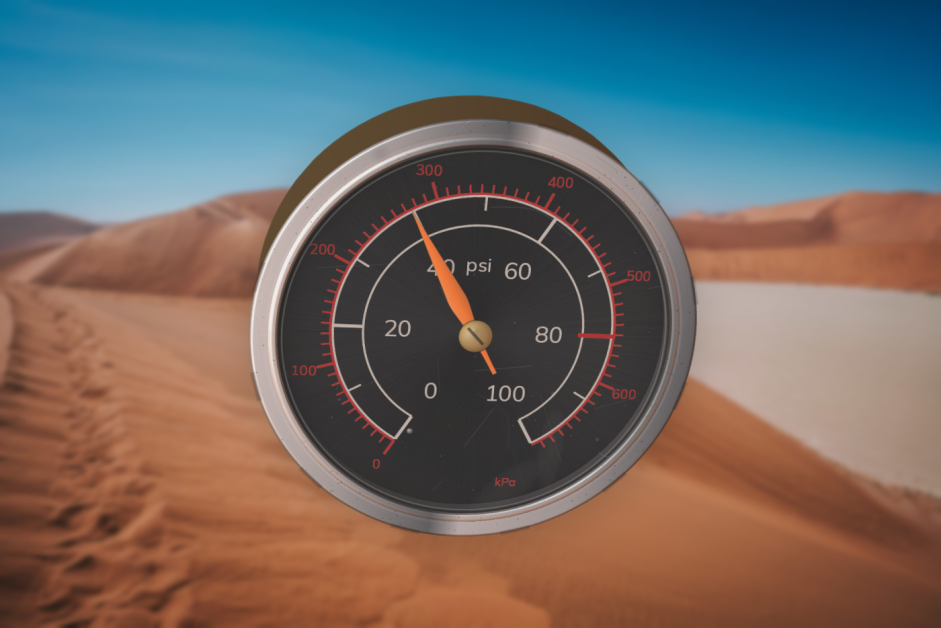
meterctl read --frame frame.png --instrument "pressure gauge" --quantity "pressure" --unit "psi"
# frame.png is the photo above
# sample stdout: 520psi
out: 40psi
